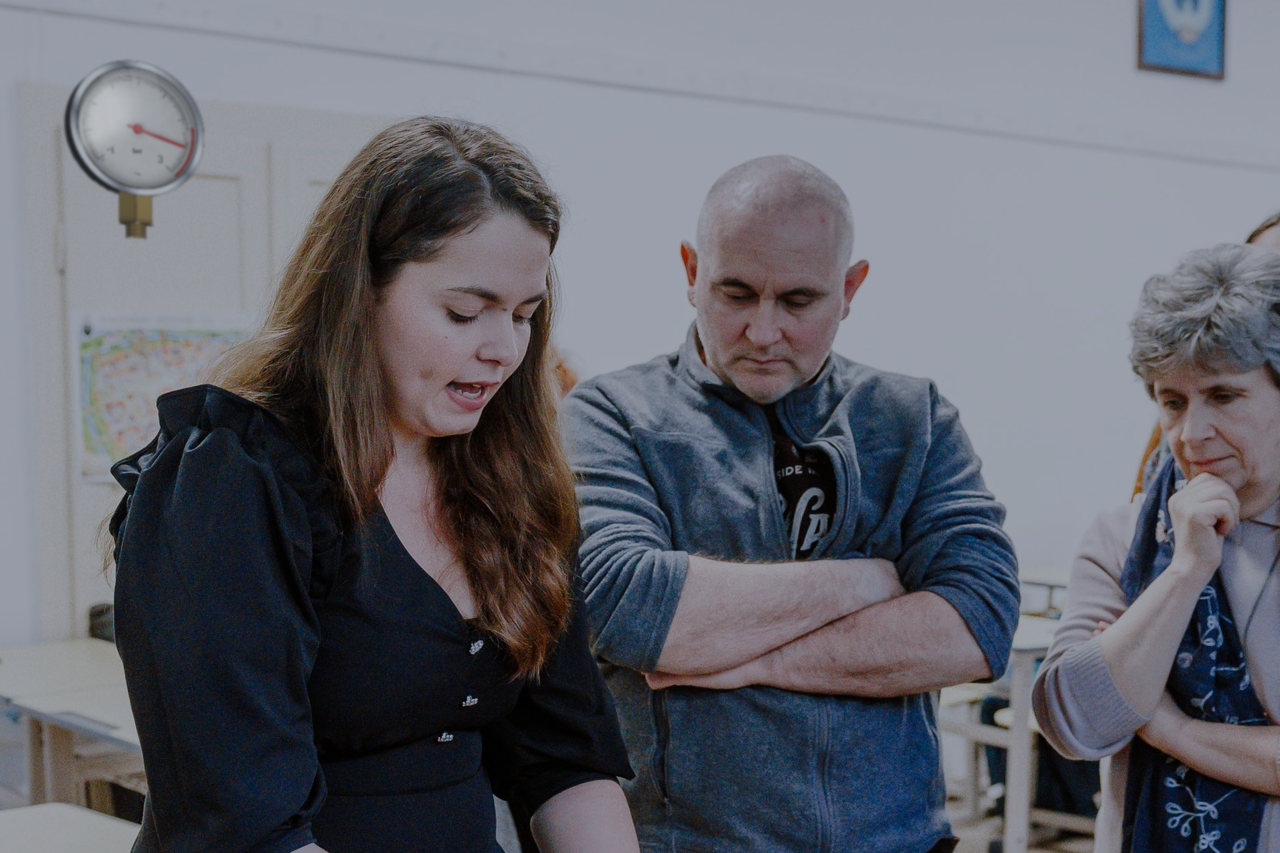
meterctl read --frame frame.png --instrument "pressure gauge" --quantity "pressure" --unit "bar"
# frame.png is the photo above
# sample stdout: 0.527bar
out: 2.5bar
